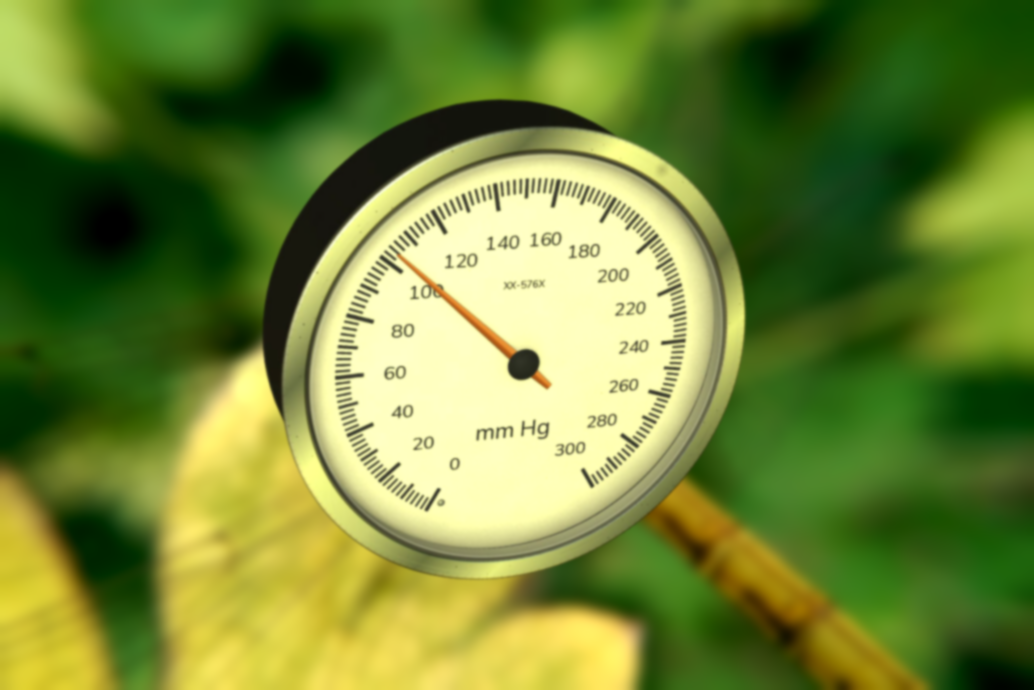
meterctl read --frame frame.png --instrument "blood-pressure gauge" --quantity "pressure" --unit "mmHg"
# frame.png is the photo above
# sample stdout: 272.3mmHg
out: 104mmHg
